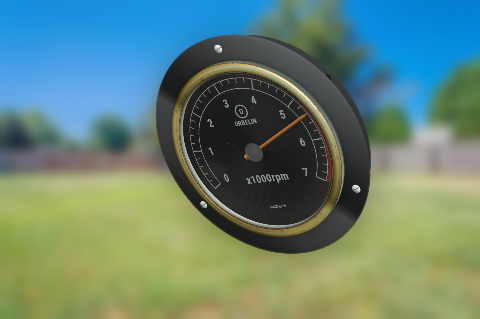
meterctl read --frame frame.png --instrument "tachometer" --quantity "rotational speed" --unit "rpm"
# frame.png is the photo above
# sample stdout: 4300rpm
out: 5400rpm
